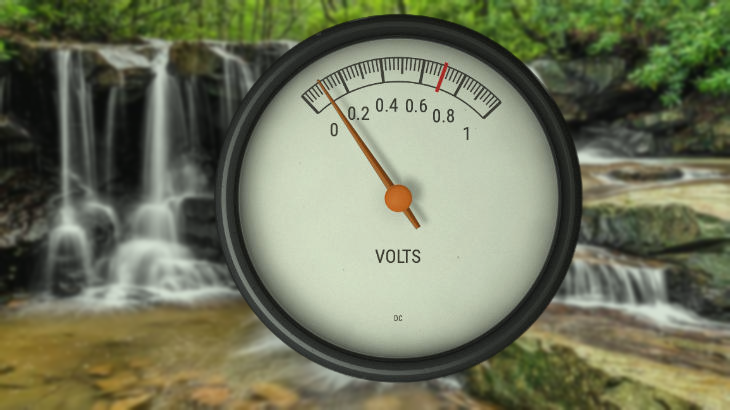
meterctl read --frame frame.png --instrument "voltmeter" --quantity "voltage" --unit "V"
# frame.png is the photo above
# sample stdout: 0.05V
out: 0.1V
